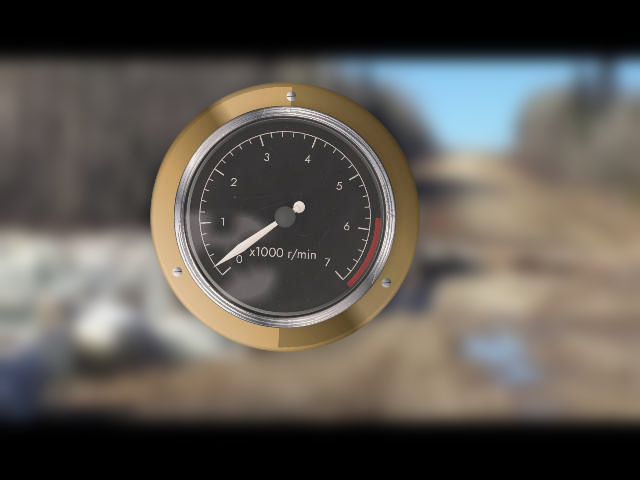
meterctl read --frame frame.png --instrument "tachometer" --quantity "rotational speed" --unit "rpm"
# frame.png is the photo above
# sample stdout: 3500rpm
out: 200rpm
